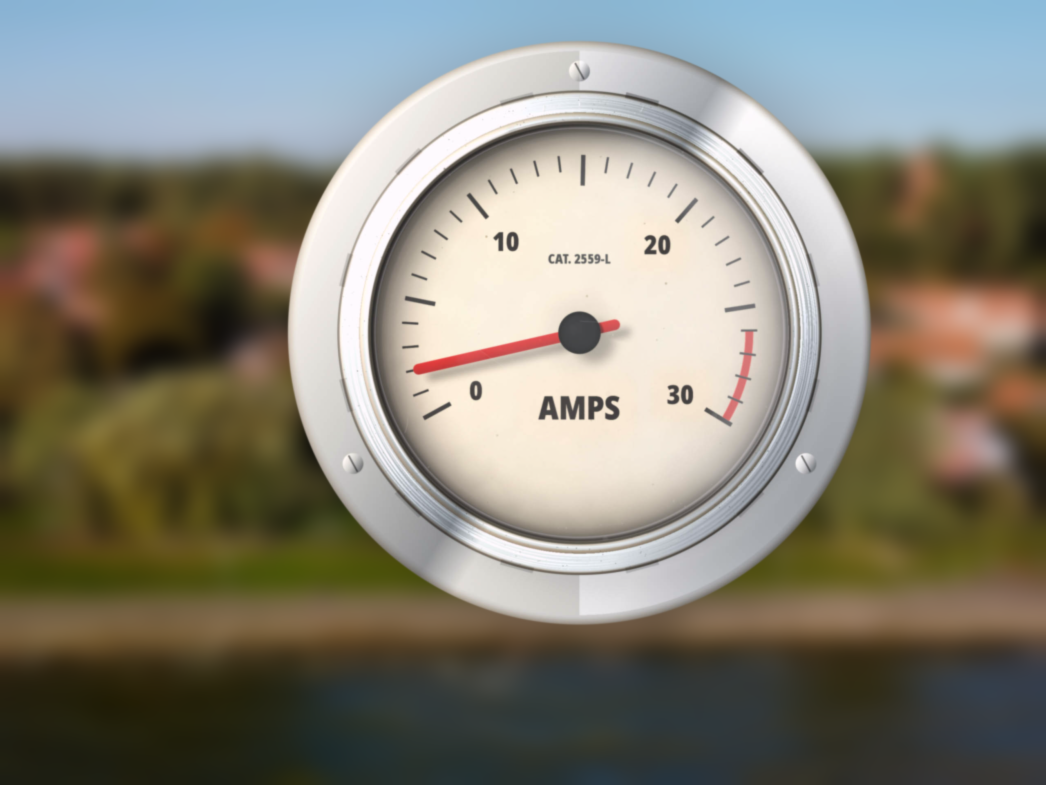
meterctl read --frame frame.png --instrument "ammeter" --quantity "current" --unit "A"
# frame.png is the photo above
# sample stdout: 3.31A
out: 2A
